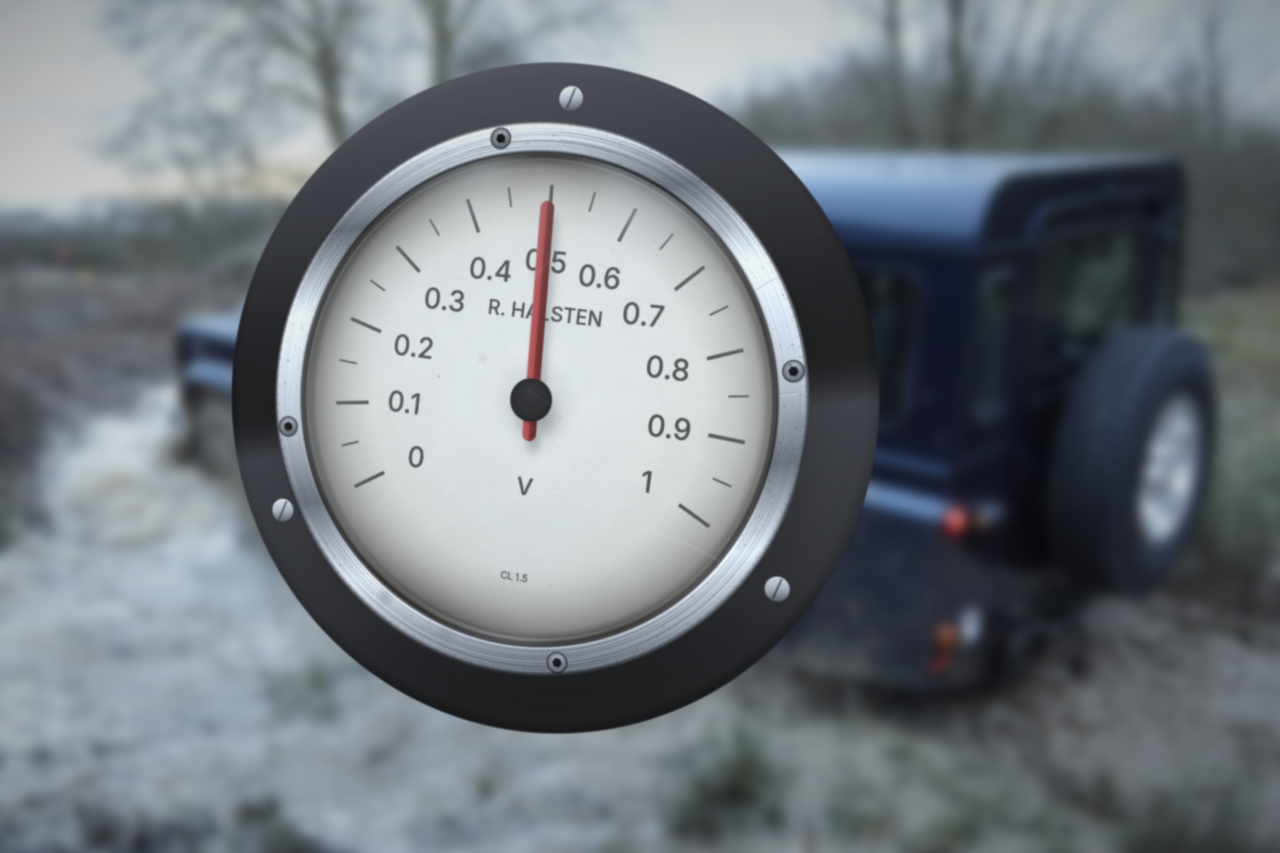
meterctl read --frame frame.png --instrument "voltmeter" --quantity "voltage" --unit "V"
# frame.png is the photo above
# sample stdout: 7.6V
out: 0.5V
